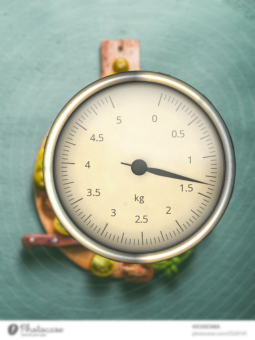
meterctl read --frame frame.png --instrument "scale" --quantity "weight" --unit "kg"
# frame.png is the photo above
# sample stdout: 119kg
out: 1.35kg
